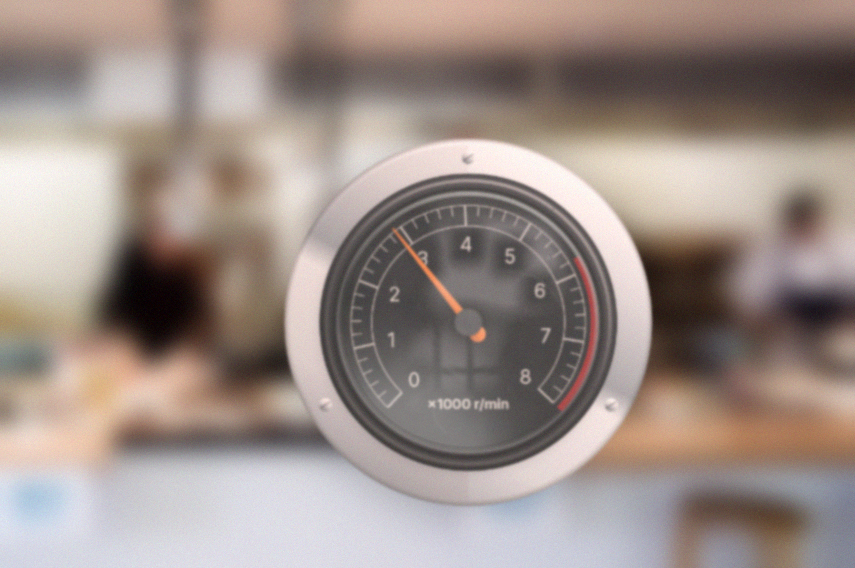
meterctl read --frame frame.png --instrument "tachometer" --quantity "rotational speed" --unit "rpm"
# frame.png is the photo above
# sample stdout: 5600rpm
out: 2900rpm
